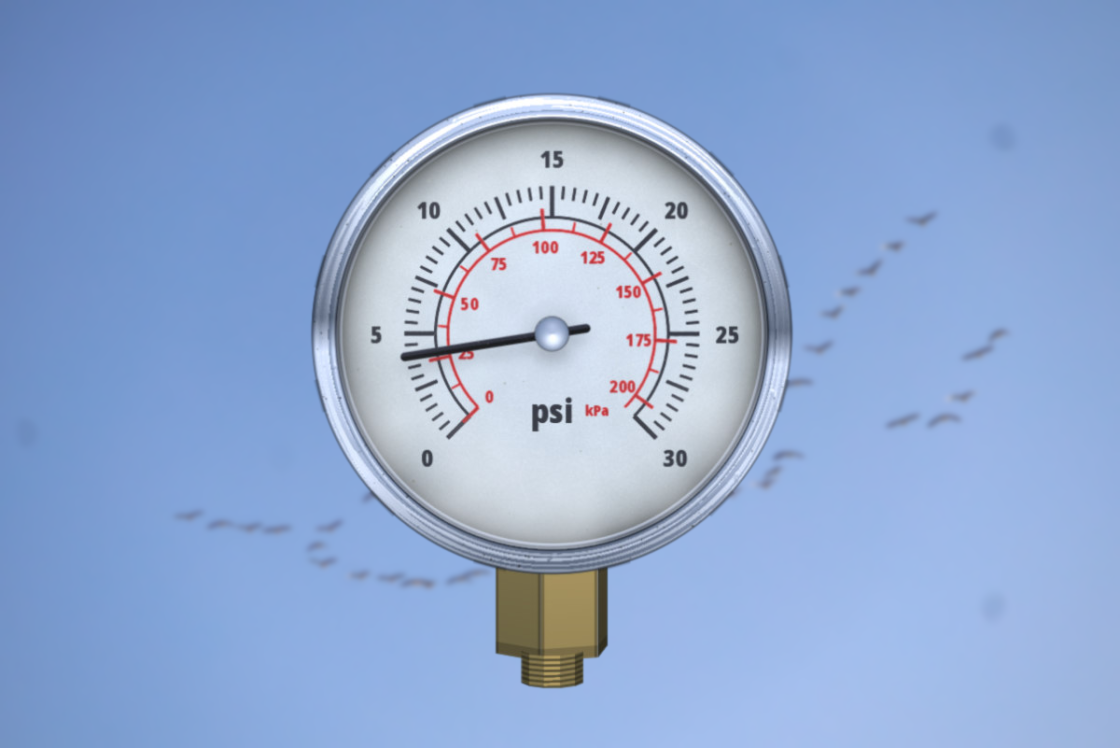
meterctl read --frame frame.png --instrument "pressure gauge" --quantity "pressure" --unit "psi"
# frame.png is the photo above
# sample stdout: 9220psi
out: 4psi
